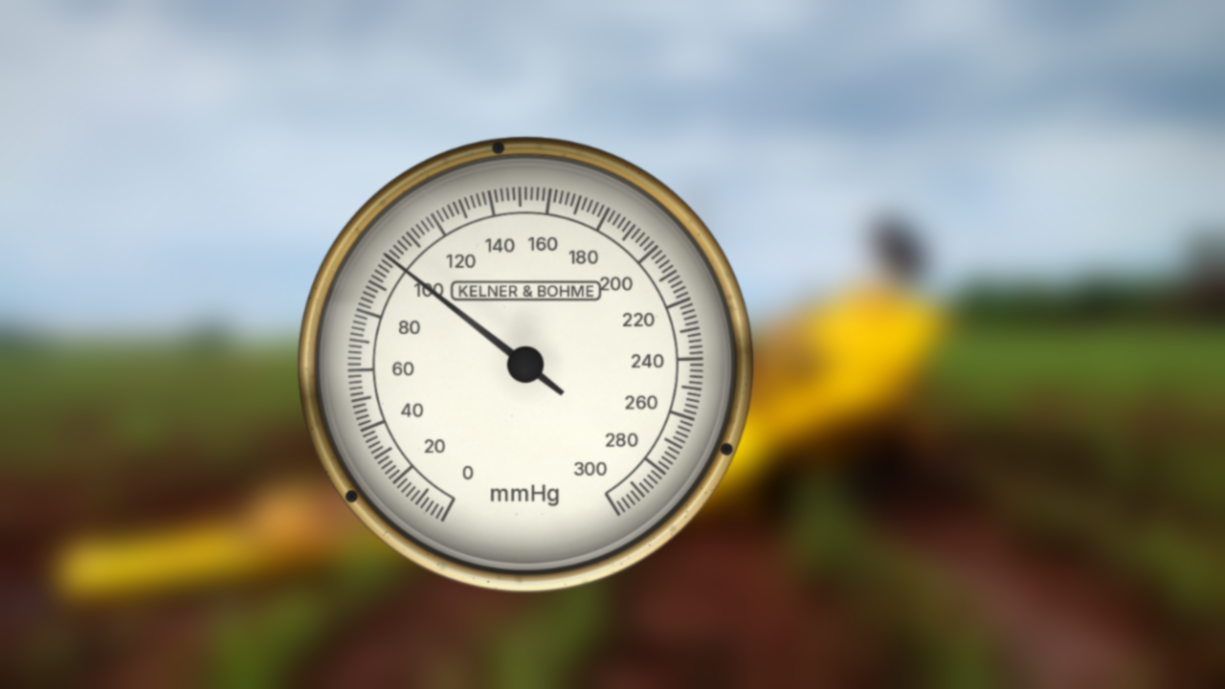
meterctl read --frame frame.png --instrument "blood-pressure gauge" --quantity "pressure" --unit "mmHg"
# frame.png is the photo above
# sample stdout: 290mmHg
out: 100mmHg
